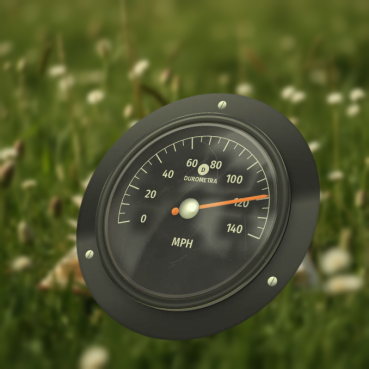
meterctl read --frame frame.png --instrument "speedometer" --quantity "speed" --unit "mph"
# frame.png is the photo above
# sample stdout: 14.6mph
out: 120mph
